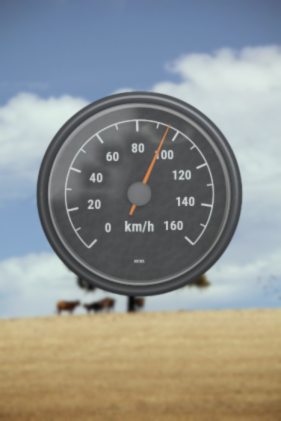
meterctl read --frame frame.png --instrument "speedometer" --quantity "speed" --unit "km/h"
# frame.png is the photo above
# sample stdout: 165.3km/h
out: 95km/h
